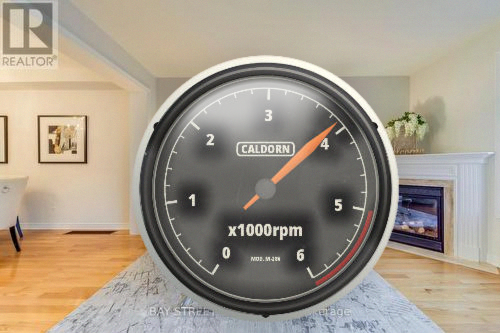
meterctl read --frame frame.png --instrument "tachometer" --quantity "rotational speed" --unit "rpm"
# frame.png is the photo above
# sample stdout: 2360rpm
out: 3900rpm
